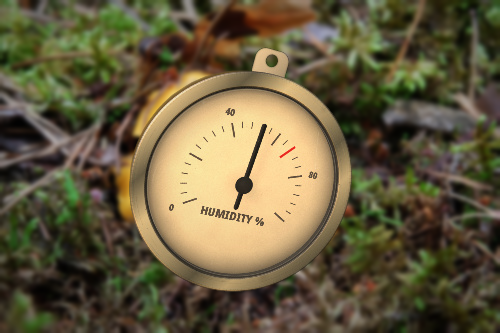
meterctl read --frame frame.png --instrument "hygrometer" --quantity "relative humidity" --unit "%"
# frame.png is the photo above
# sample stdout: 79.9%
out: 52%
